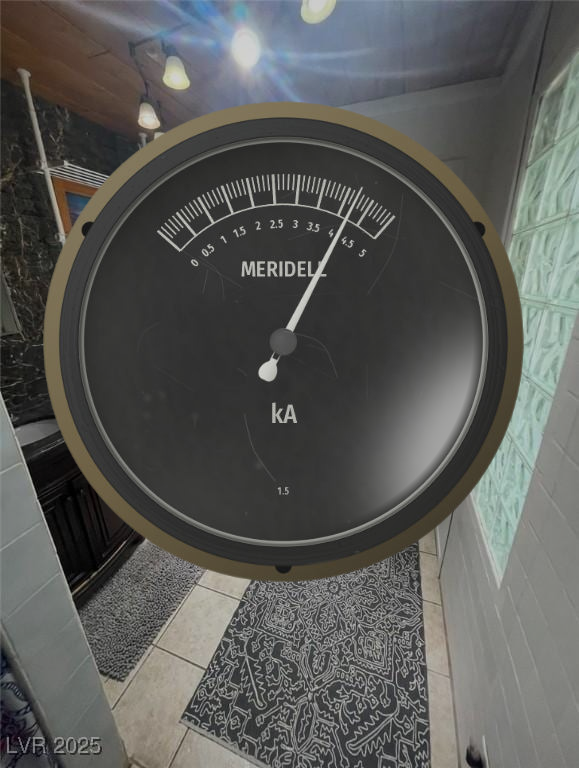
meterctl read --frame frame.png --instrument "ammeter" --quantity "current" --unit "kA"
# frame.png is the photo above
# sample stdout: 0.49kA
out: 4.2kA
